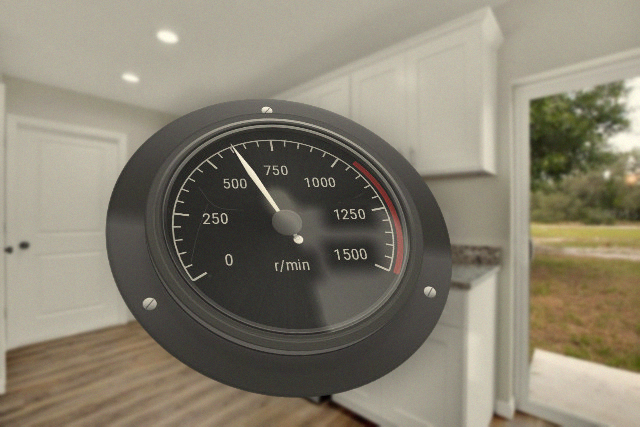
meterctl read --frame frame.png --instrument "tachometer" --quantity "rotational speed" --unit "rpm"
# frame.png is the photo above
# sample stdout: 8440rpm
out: 600rpm
